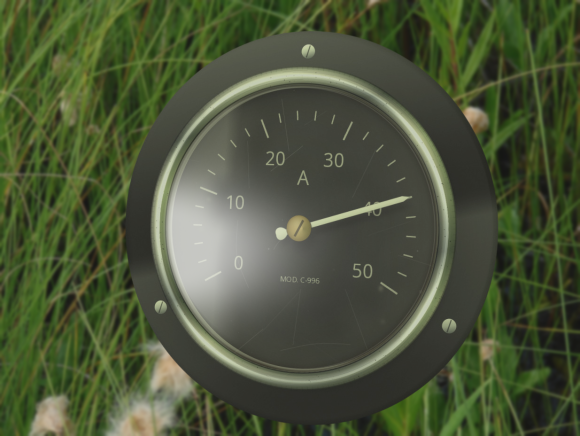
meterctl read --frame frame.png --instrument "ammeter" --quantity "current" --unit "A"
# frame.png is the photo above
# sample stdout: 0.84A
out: 40A
